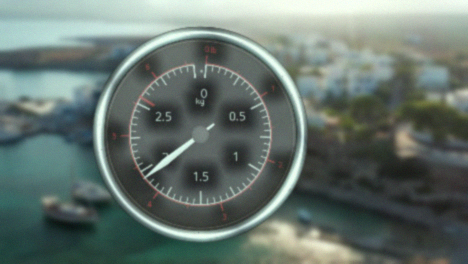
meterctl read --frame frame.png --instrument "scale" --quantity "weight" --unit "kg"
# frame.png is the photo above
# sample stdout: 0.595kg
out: 1.95kg
